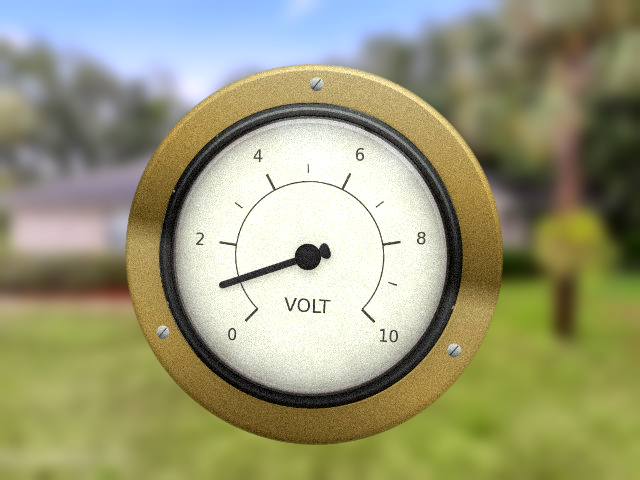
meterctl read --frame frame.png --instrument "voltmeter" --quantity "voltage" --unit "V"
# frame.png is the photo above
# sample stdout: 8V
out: 1V
